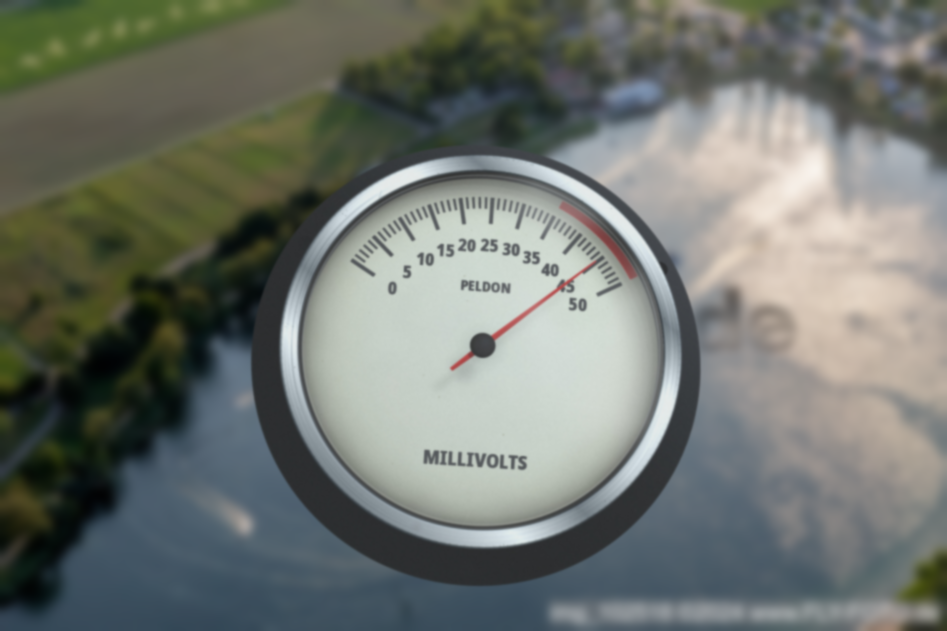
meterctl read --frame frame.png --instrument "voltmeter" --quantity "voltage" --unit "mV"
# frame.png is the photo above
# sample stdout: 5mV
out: 45mV
